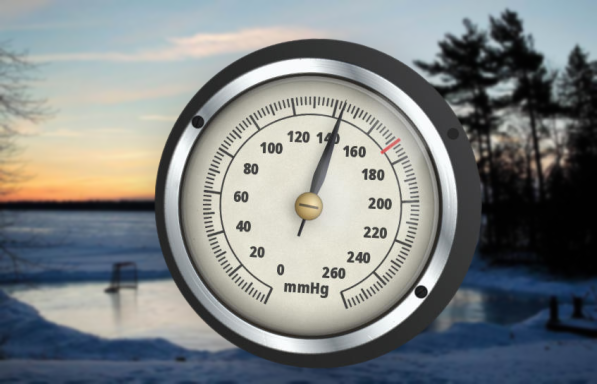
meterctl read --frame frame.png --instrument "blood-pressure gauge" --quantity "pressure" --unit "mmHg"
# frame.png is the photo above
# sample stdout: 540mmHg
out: 144mmHg
